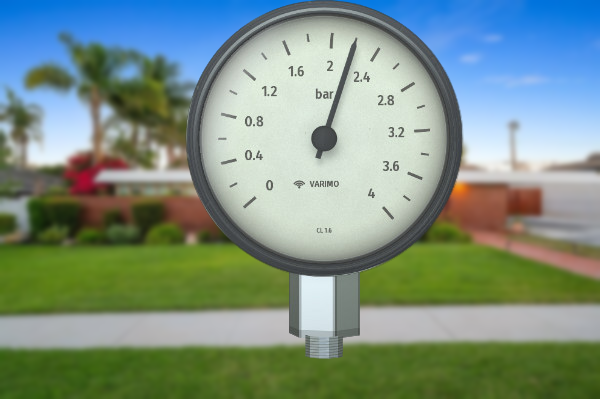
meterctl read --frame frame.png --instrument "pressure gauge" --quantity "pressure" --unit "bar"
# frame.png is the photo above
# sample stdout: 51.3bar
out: 2.2bar
